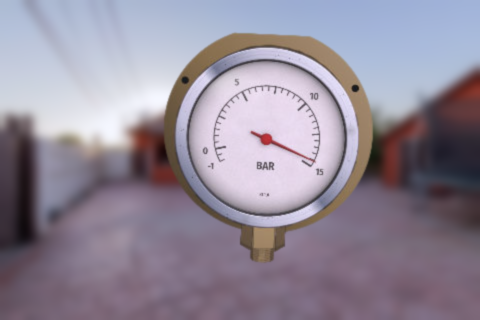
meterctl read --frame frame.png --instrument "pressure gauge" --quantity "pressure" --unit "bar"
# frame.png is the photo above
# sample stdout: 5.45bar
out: 14.5bar
